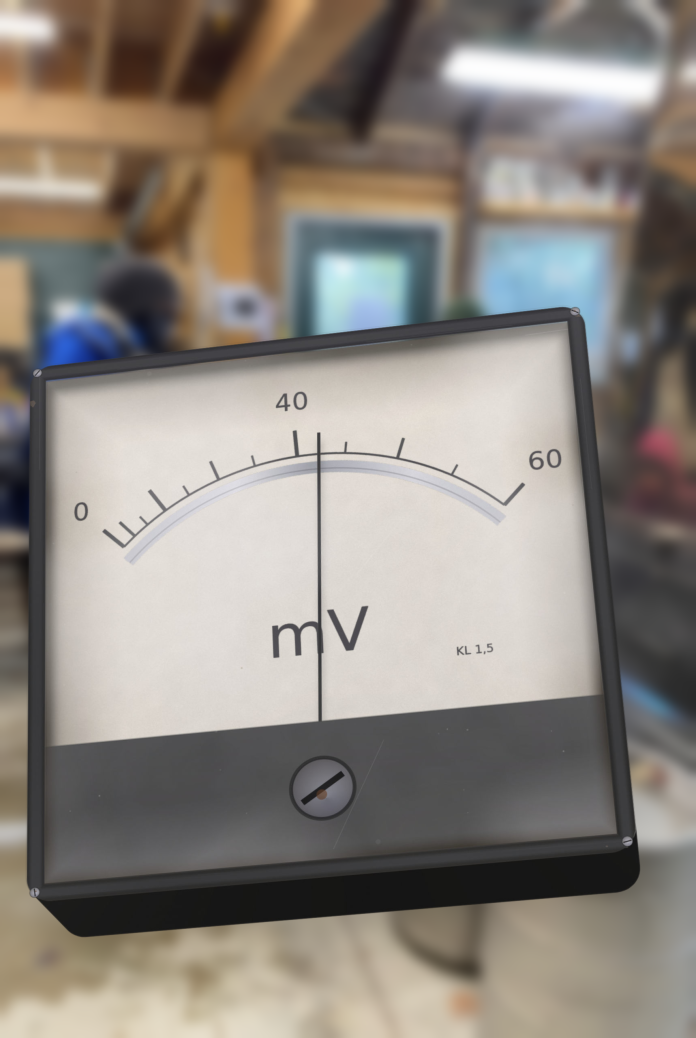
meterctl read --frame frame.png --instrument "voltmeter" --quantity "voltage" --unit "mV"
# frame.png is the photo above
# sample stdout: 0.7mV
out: 42.5mV
